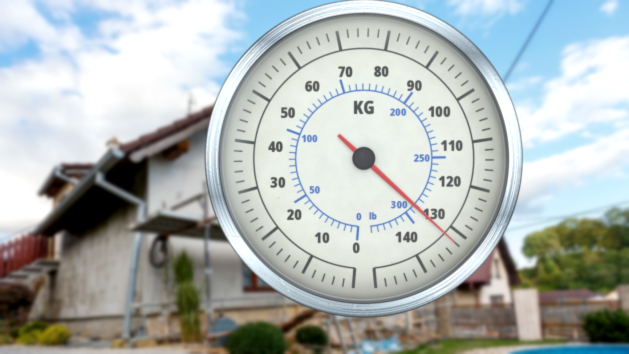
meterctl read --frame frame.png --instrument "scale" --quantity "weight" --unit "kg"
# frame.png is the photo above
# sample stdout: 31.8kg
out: 132kg
